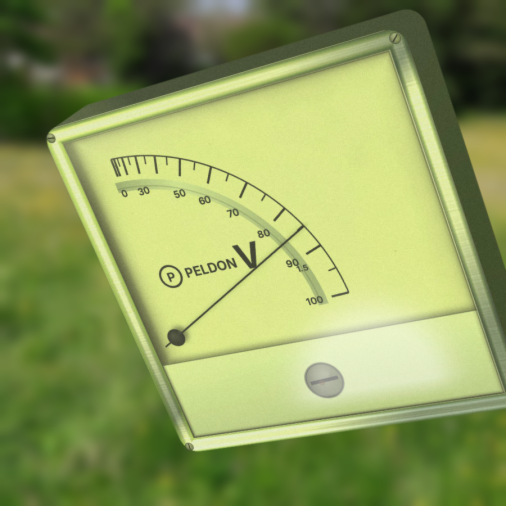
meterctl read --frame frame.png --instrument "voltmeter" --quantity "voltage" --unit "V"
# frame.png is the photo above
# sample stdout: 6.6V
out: 85V
